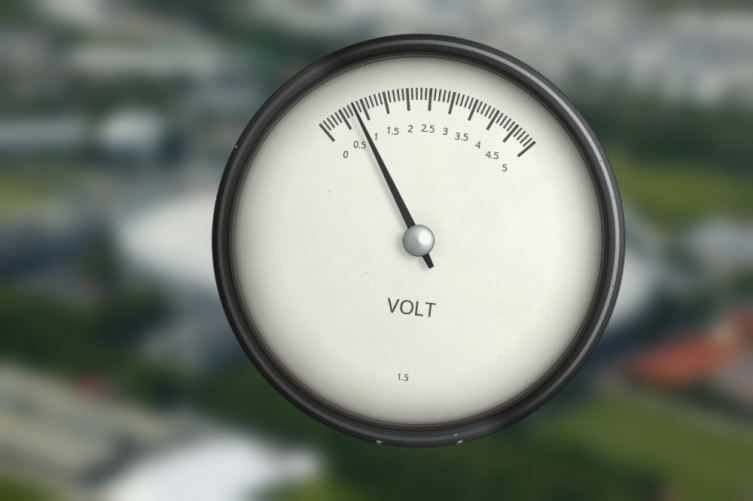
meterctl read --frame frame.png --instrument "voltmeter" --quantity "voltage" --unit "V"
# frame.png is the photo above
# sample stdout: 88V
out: 0.8V
